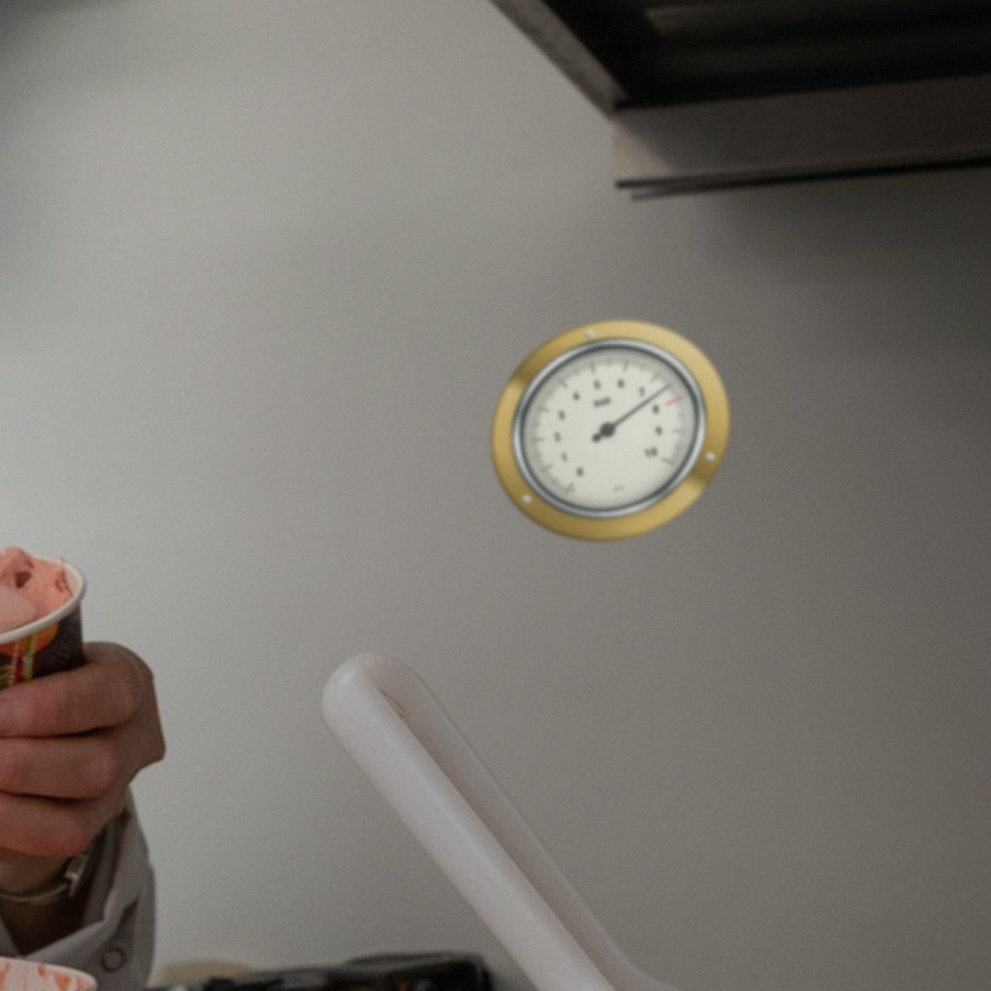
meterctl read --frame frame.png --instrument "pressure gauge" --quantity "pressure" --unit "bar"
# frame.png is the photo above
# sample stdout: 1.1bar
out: 7.5bar
